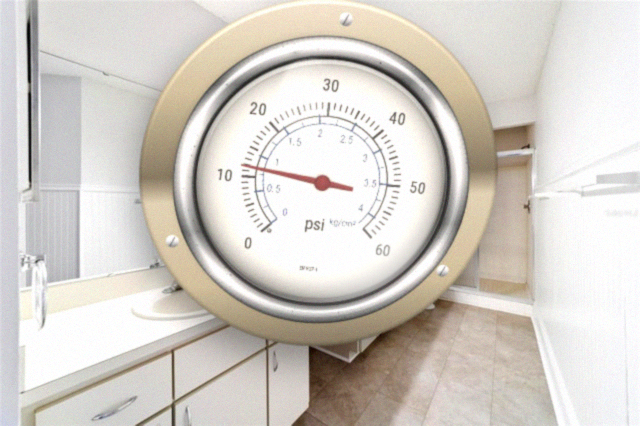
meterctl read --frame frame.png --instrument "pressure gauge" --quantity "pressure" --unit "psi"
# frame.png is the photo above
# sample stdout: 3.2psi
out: 12psi
